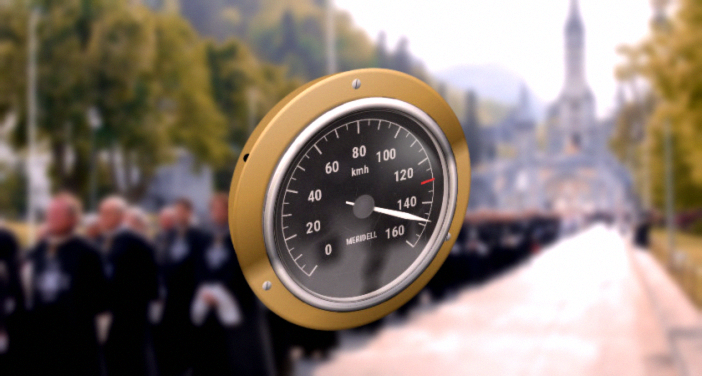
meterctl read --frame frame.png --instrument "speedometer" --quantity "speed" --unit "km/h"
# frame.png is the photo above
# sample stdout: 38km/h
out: 147.5km/h
